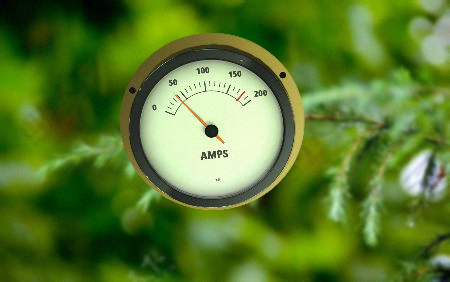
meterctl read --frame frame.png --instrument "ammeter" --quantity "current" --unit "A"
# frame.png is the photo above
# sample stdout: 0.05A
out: 40A
